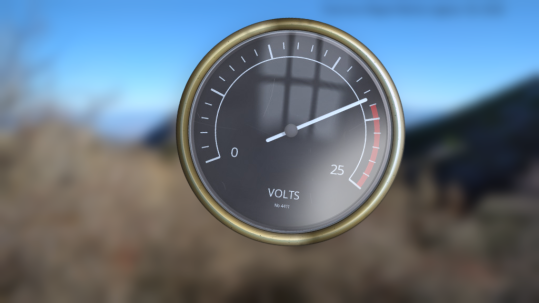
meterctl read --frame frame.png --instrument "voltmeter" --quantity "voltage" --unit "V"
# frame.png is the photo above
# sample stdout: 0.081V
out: 18.5V
